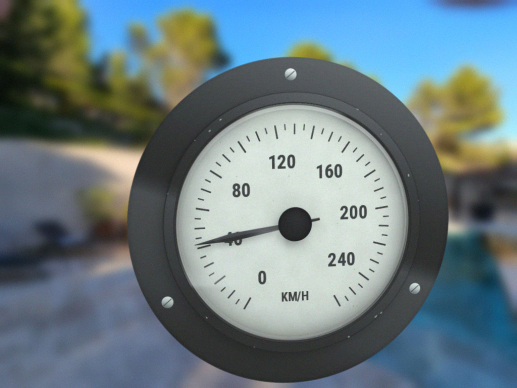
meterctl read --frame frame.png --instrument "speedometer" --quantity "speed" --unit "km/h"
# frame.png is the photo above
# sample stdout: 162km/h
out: 42.5km/h
